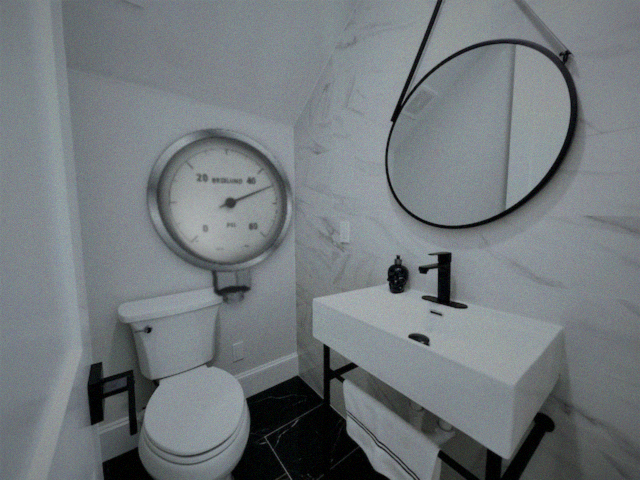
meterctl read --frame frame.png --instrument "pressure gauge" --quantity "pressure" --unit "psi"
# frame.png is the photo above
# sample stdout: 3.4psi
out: 45psi
